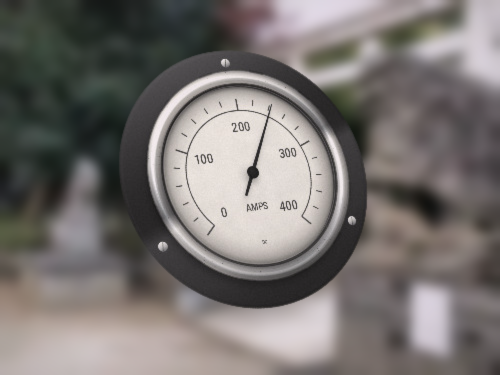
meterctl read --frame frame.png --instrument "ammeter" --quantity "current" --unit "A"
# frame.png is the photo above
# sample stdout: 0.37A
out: 240A
